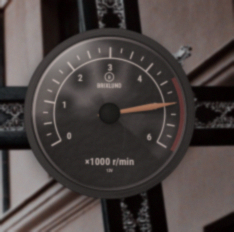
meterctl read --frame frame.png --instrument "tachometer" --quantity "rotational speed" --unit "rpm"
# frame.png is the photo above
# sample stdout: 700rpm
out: 5000rpm
